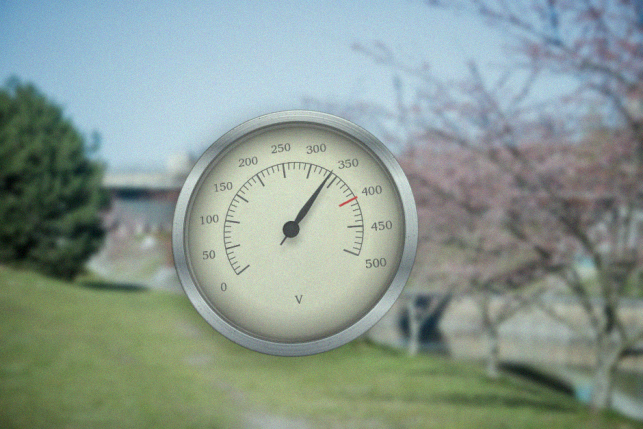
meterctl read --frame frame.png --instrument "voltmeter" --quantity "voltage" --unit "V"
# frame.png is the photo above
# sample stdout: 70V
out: 340V
